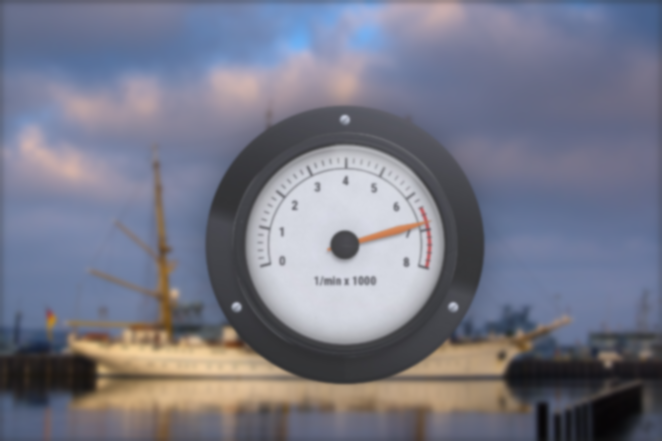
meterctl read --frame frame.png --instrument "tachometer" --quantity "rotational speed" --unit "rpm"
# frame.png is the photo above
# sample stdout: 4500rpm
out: 6800rpm
